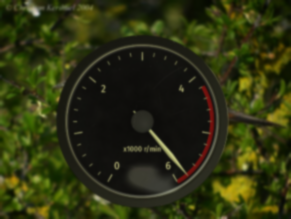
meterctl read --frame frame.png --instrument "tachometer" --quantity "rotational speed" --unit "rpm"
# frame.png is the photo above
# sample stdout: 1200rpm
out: 5800rpm
